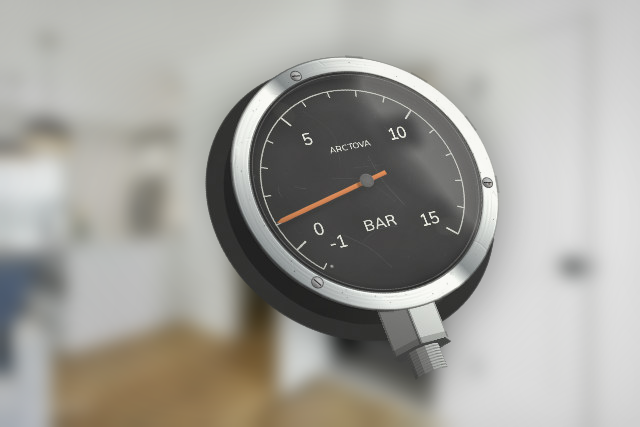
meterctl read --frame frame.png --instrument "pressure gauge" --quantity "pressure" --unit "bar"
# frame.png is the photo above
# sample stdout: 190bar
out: 1bar
